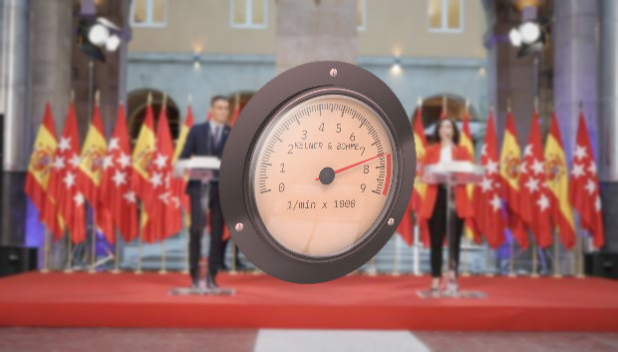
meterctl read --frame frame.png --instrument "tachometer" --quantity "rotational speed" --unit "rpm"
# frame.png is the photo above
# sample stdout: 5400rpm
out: 7500rpm
